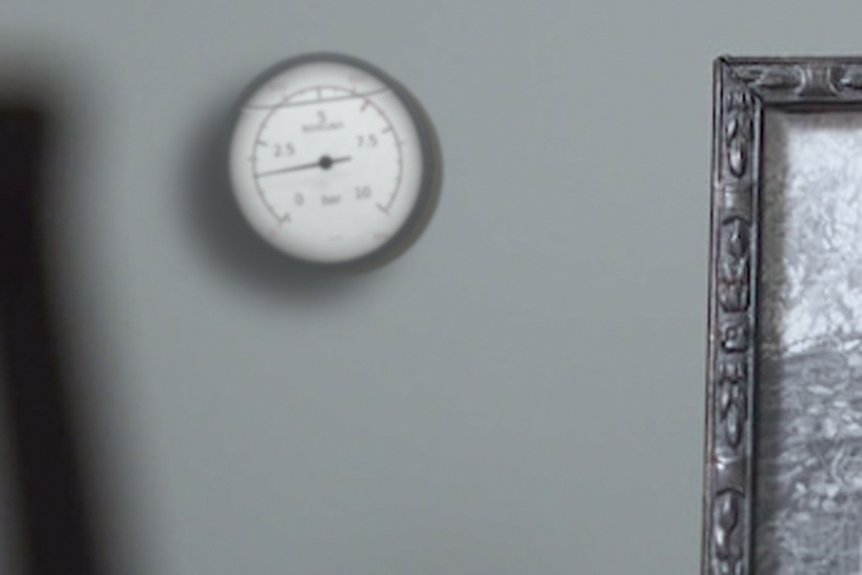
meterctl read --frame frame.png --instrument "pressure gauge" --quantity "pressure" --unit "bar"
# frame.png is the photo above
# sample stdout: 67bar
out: 1.5bar
